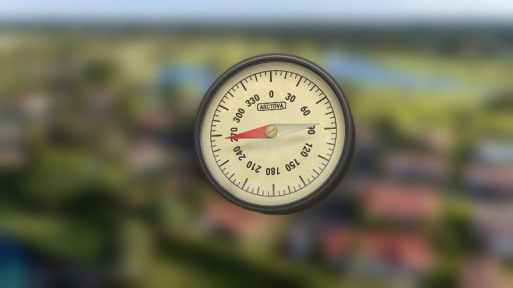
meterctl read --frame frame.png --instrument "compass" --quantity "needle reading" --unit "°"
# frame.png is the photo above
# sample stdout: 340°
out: 265°
